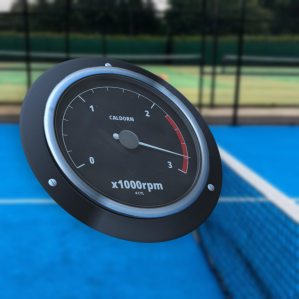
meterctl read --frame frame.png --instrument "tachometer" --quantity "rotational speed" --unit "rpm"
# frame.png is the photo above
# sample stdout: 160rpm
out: 2800rpm
